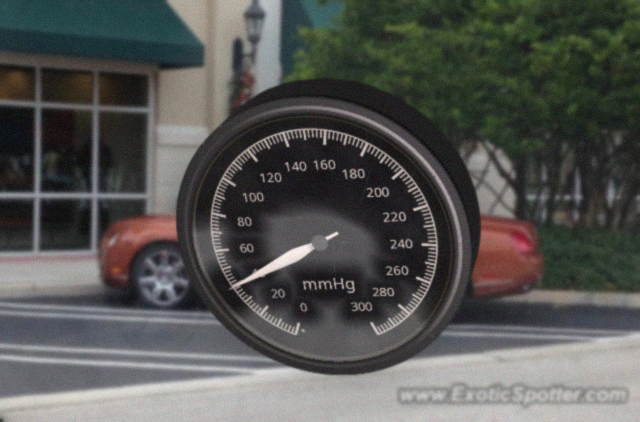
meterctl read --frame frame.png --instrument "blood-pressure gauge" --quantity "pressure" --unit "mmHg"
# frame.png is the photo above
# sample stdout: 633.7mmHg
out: 40mmHg
